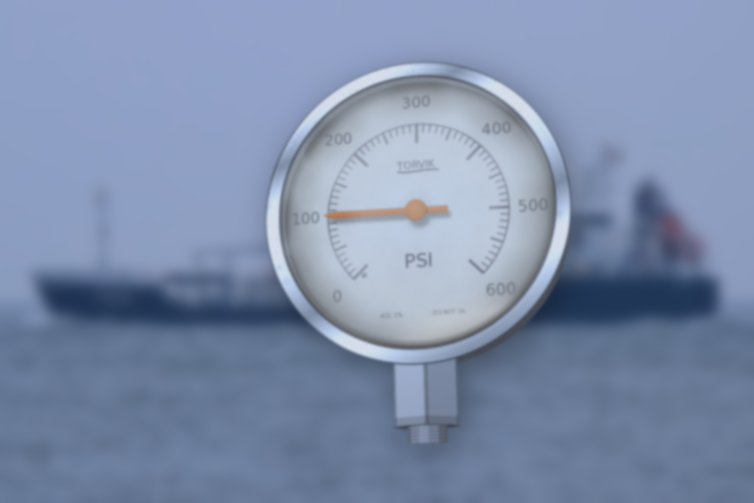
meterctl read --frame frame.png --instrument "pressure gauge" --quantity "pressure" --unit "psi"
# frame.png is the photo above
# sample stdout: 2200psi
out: 100psi
